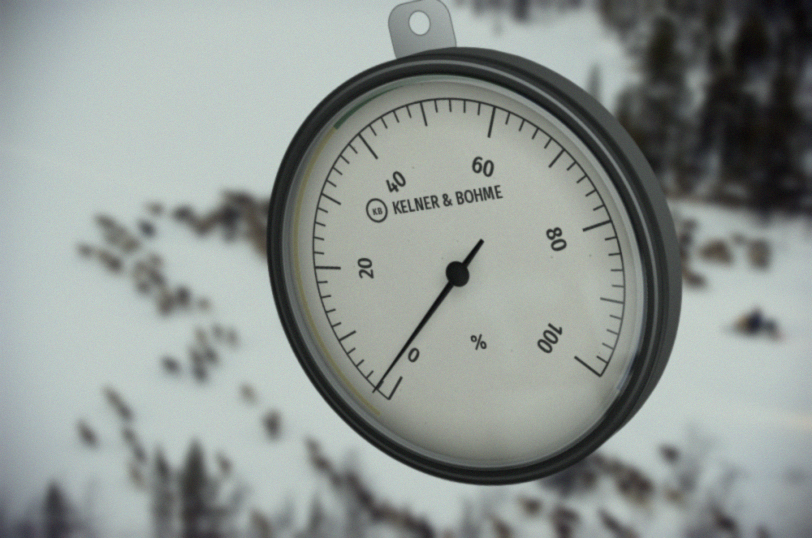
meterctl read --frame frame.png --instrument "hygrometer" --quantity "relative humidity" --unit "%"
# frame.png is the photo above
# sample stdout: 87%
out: 2%
